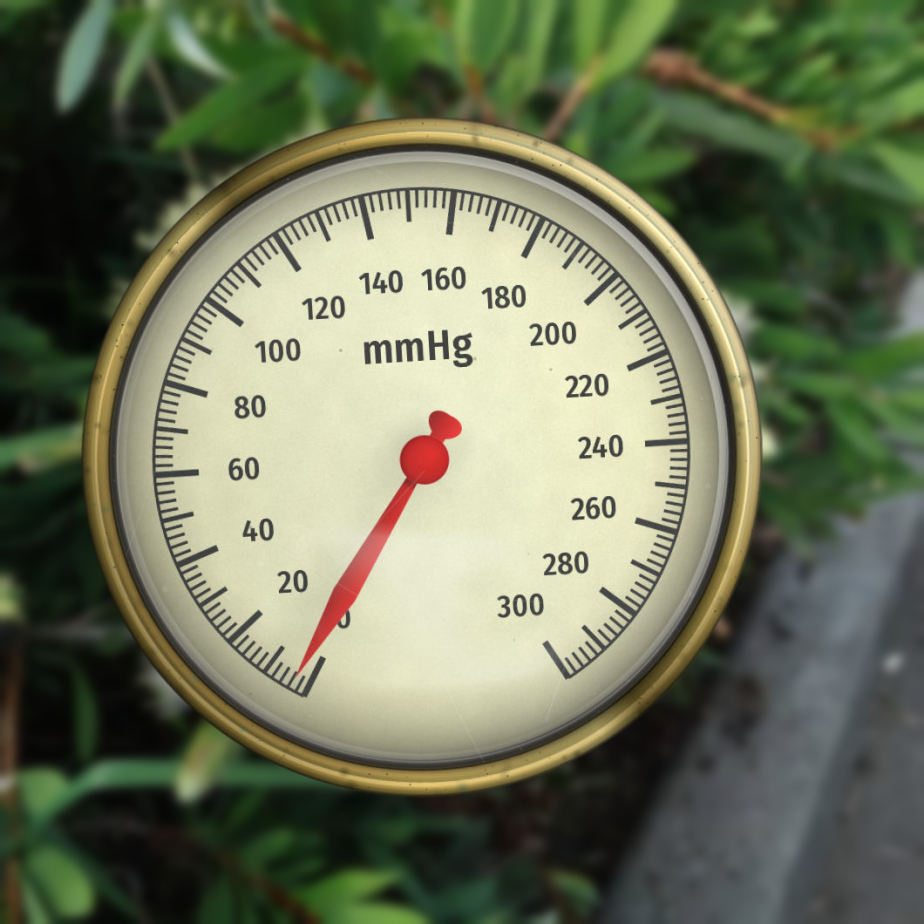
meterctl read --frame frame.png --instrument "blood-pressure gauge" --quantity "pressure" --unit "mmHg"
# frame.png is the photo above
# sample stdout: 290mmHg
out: 4mmHg
